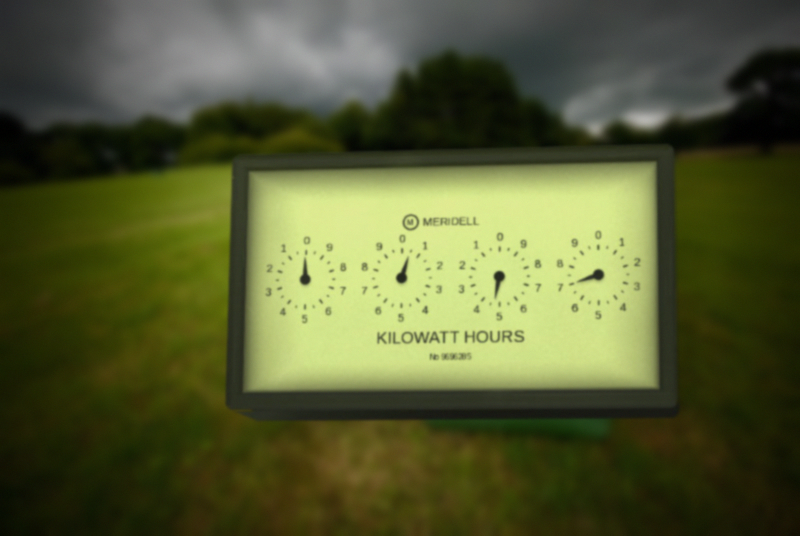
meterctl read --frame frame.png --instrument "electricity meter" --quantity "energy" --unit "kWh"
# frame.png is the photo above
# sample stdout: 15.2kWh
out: 47kWh
